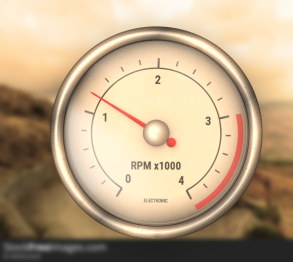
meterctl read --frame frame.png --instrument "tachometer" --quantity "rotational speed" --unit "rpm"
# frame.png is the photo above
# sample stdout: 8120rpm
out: 1200rpm
